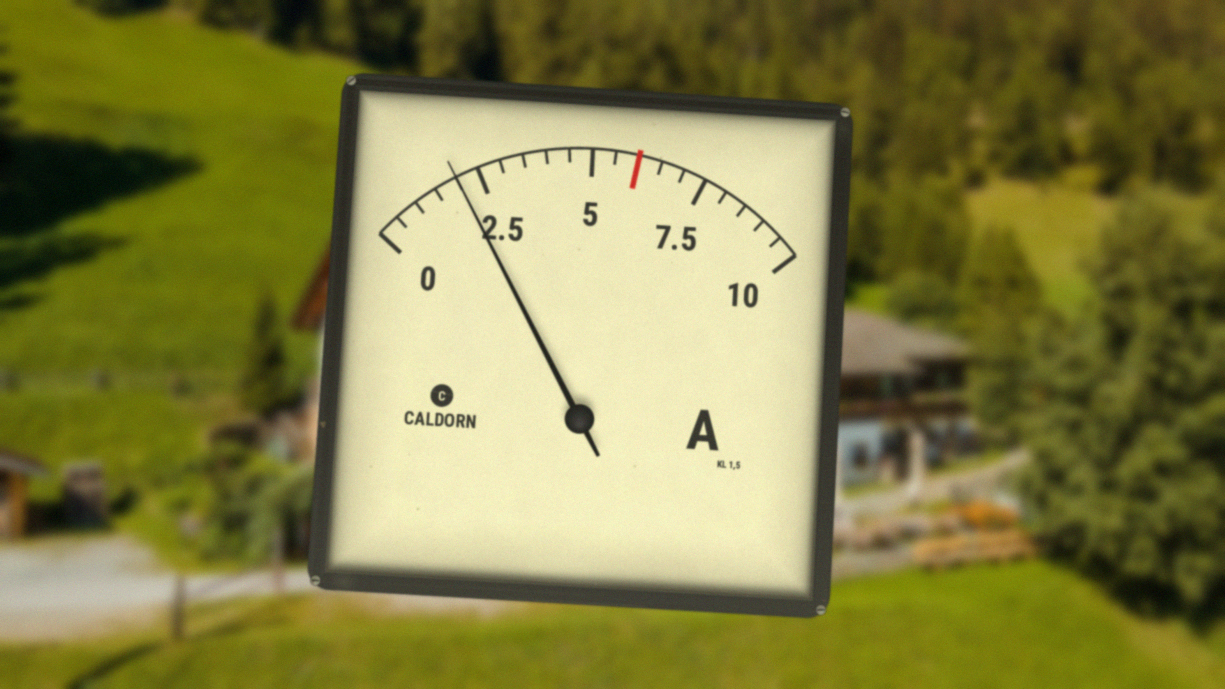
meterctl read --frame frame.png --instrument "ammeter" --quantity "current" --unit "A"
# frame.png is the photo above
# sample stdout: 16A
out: 2A
